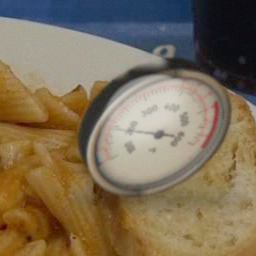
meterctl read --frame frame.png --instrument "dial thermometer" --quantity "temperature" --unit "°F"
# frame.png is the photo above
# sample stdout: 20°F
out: 200°F
